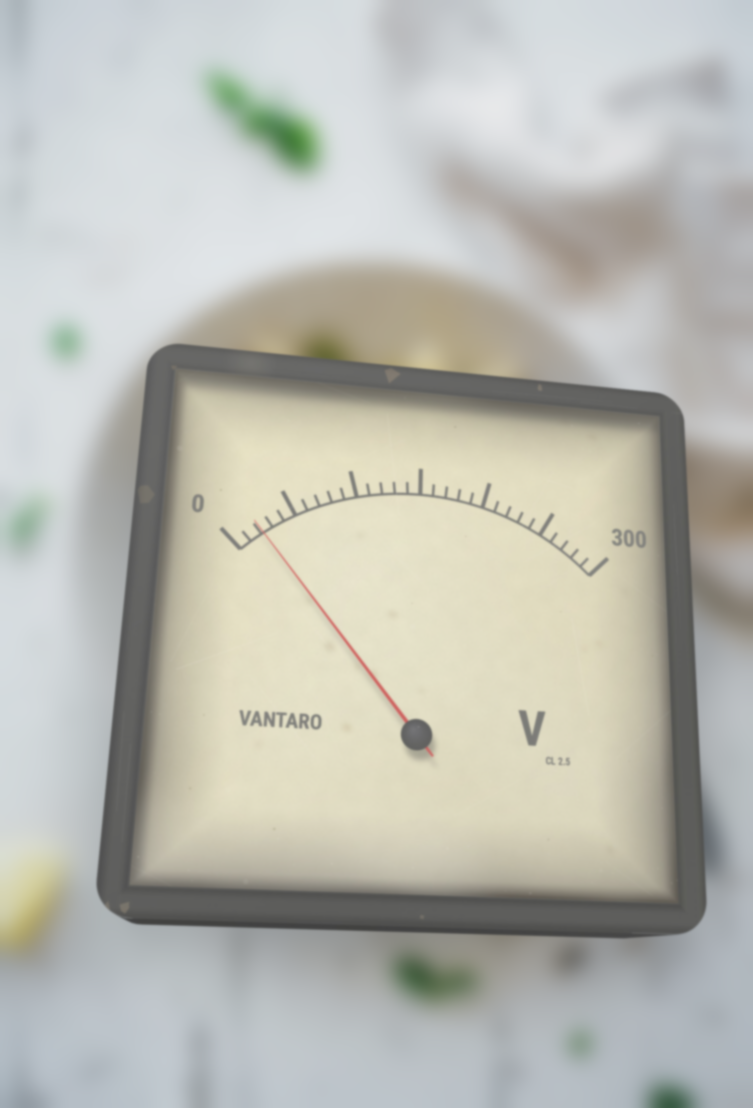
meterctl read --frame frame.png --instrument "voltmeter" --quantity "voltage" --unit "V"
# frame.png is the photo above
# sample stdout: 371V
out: 20V
